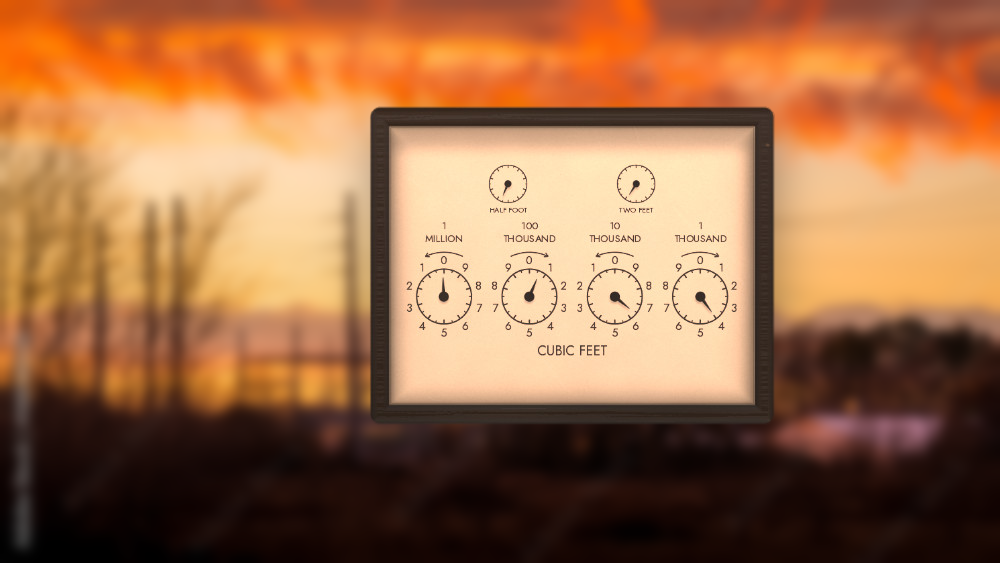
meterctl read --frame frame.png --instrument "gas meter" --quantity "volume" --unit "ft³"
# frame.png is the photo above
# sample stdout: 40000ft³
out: 6400ft³
